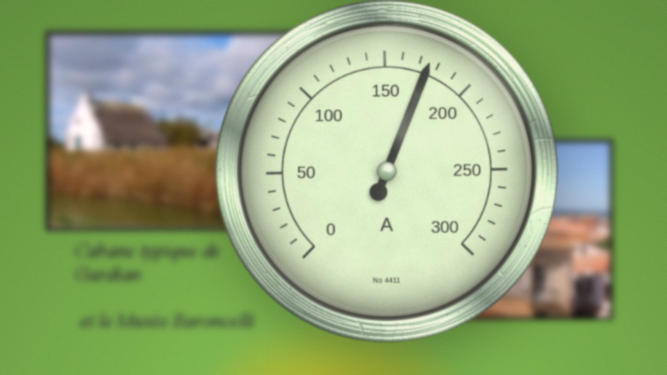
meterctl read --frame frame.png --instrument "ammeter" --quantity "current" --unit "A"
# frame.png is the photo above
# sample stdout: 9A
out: 175A
